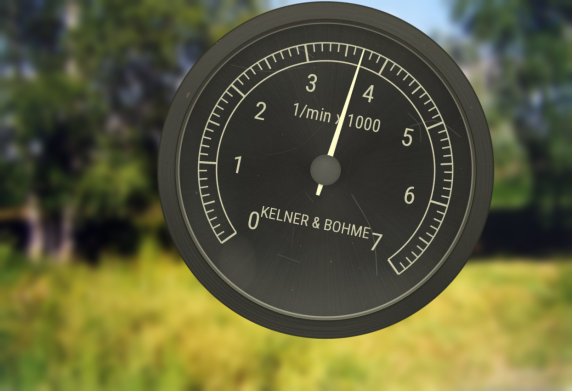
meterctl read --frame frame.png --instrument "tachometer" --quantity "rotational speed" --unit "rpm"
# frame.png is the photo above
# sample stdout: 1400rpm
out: 3700rpm
